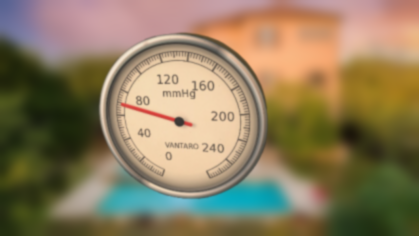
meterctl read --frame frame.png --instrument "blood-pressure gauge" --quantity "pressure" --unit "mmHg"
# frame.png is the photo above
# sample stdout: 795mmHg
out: 70mmHg
